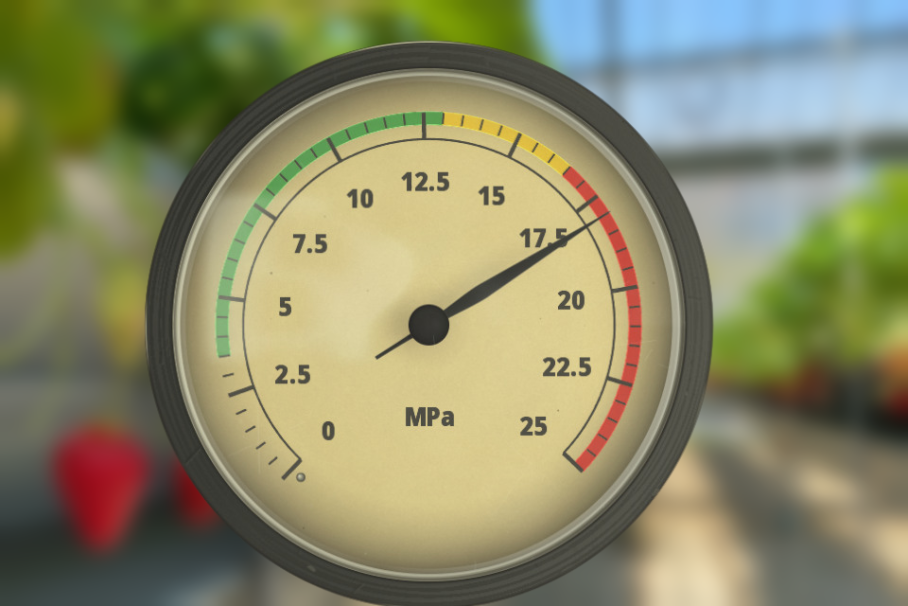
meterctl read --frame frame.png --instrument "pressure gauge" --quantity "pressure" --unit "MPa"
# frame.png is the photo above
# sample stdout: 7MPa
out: 18MPa
